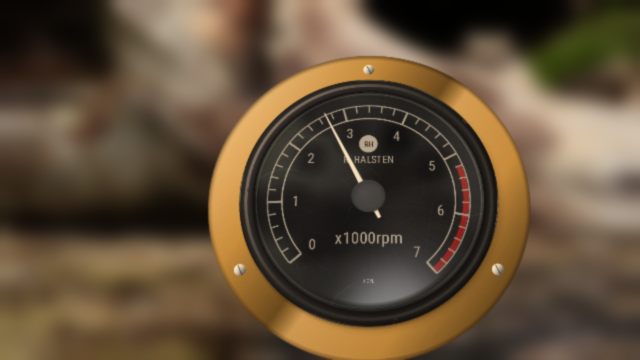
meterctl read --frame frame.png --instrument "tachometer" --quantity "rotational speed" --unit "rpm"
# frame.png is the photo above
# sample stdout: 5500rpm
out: 2700rpm
